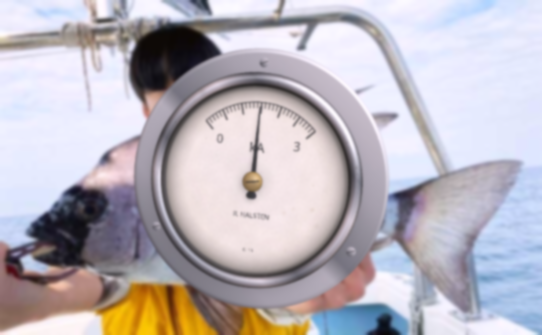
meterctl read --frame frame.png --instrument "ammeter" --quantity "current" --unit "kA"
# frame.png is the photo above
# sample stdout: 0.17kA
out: 1.5kA
